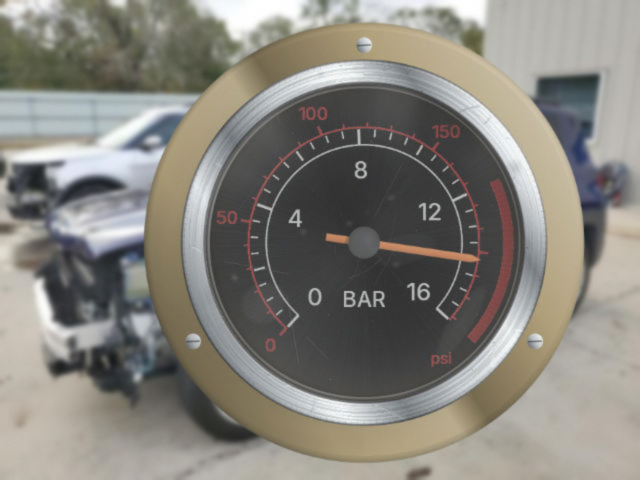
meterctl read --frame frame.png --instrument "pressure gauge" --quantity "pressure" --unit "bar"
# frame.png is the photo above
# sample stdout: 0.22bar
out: 14bar
